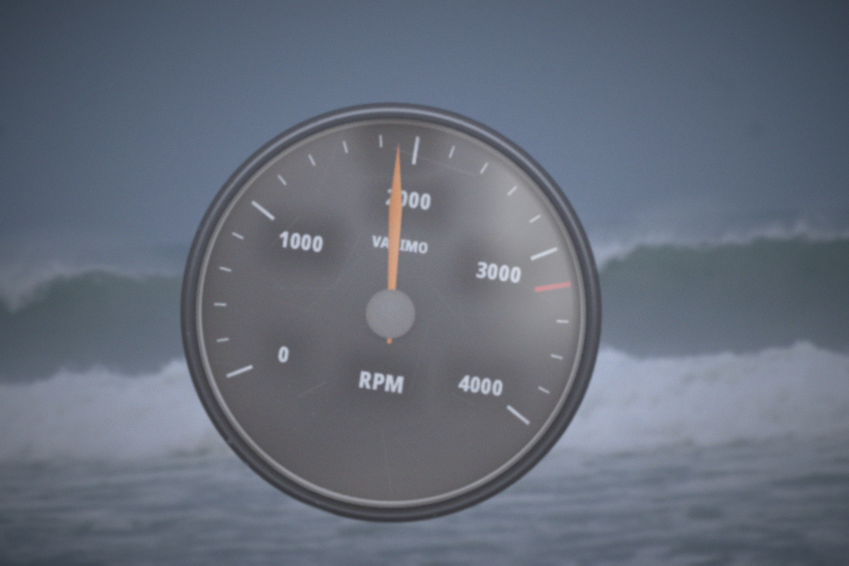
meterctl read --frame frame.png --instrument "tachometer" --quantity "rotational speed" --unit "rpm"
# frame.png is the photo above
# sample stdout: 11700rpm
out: 1900rpm
